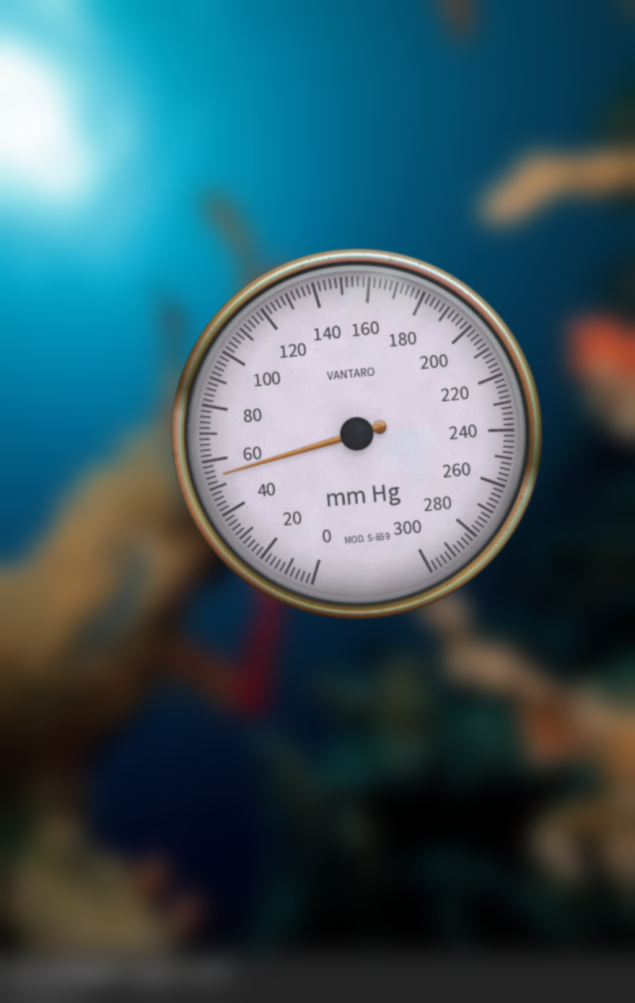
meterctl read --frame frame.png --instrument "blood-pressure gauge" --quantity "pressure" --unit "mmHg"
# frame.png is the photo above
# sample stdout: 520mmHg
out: 54mmHg
